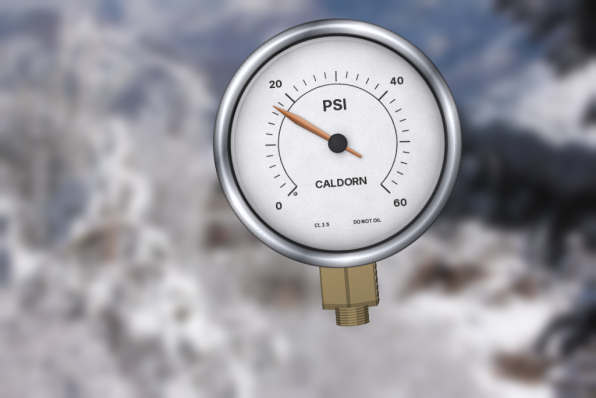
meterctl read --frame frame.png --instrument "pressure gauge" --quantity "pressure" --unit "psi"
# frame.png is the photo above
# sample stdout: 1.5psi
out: 17psi
